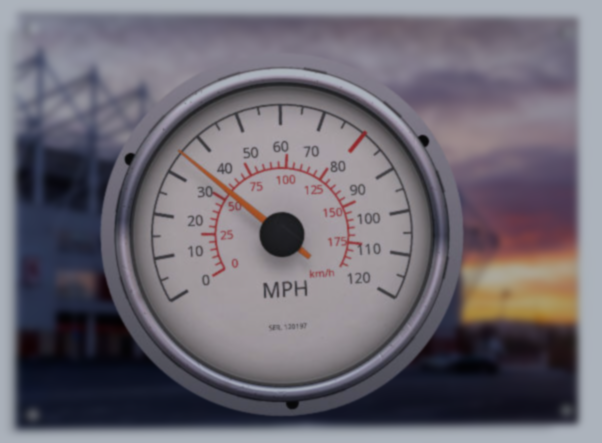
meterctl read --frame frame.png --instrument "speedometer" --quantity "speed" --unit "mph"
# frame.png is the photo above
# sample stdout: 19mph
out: 35mph
